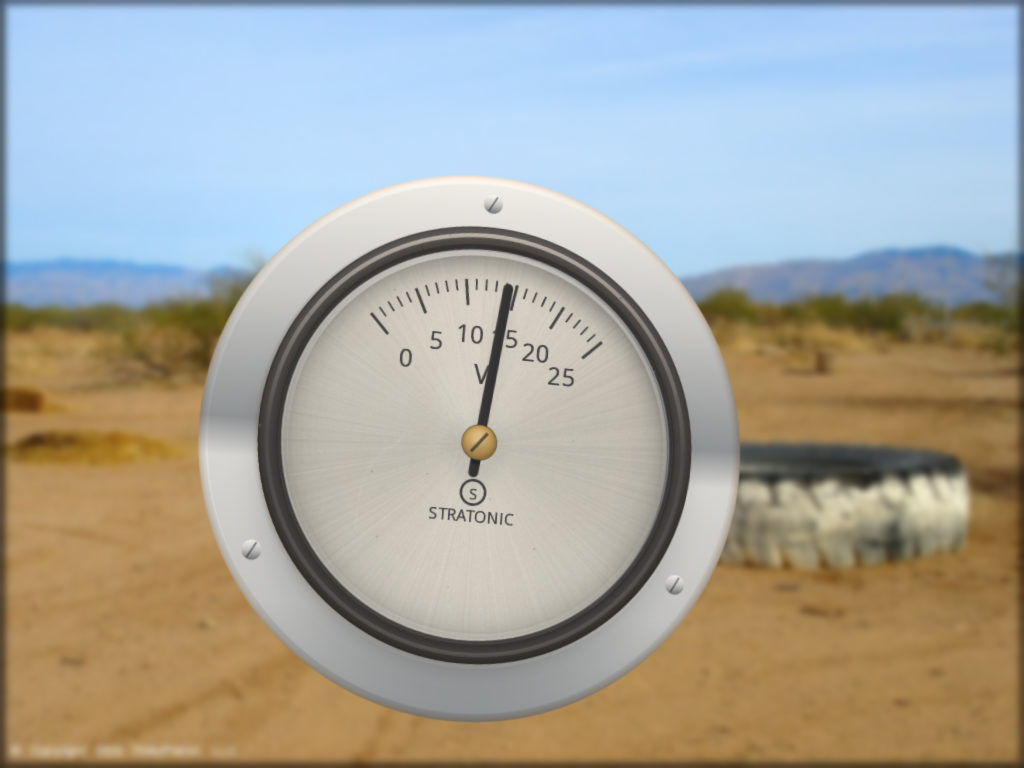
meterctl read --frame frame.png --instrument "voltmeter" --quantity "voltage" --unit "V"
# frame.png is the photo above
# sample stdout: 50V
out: 14V
